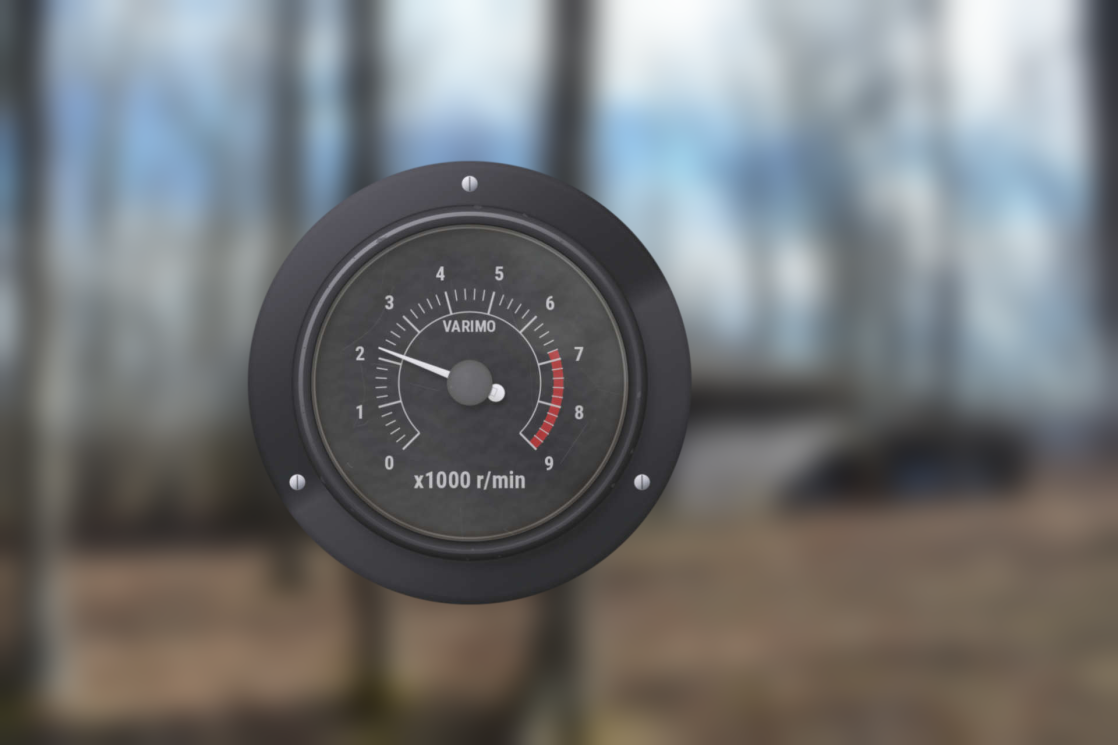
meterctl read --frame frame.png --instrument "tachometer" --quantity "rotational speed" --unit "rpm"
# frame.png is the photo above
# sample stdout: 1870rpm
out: 2200rpm
